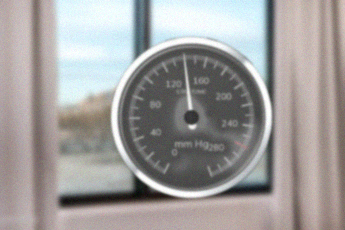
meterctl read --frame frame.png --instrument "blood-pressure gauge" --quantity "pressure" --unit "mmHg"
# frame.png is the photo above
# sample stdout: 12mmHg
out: 140mmHg
